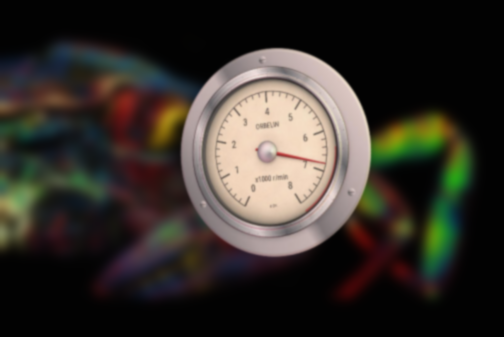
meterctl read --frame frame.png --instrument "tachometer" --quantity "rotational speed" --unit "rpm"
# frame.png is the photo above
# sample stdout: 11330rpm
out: 6800rpm
